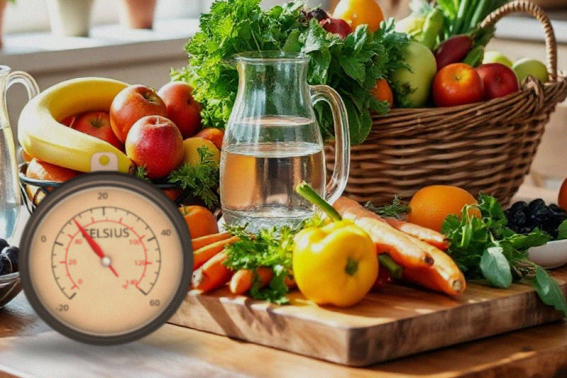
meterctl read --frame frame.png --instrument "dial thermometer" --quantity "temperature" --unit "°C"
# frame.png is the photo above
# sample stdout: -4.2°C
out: 10°C
